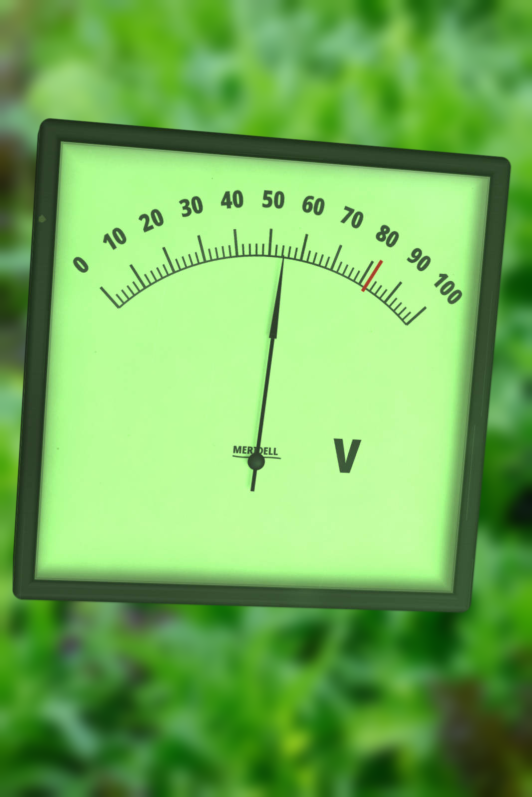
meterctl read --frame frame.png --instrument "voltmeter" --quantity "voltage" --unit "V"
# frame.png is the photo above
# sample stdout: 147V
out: 54V
